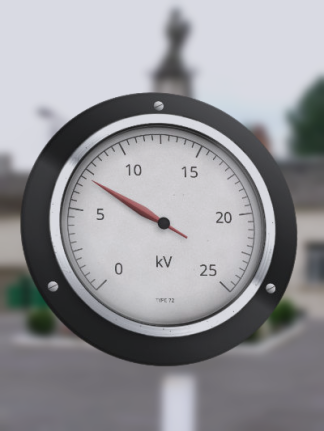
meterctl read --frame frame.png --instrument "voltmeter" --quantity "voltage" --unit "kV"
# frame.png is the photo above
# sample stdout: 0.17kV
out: 7kV
